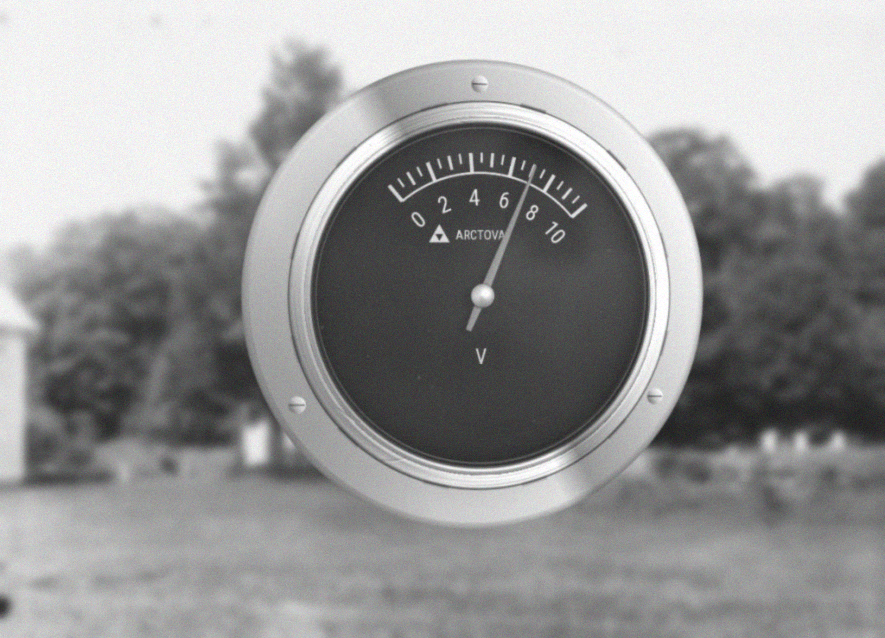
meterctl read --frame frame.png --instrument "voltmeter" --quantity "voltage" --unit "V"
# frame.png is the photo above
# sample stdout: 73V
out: 7V
